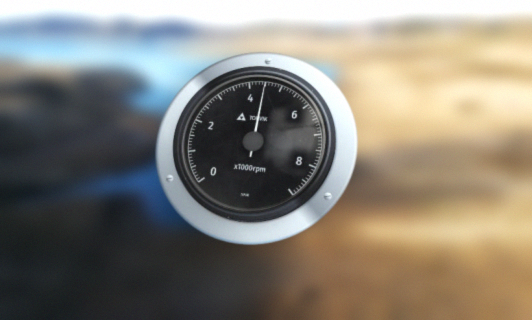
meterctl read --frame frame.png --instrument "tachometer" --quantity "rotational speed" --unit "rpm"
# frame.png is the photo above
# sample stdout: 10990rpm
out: 4500rpm
